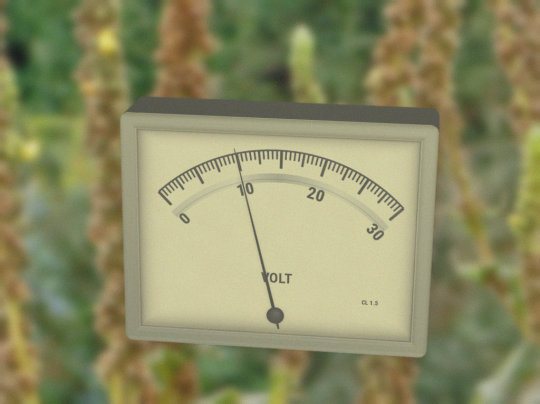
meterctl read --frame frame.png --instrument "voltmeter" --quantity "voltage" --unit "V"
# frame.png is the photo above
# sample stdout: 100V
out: 10V
